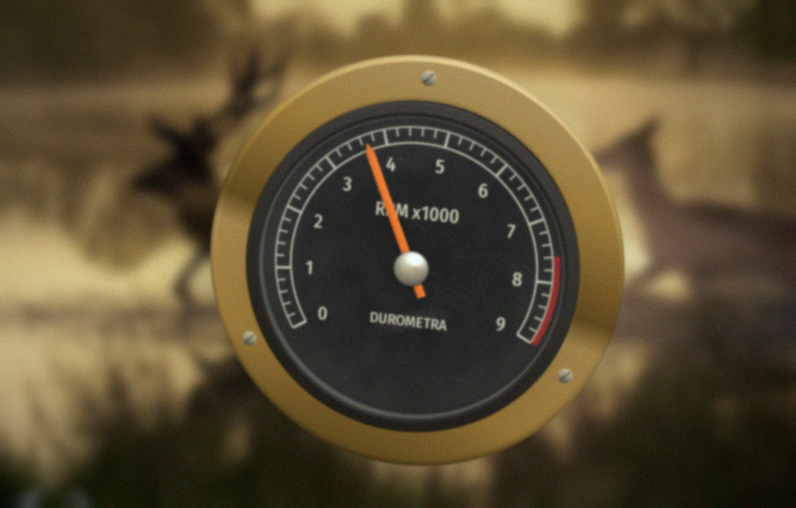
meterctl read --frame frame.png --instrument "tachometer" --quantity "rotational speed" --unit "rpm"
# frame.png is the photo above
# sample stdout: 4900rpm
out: 3700rpm
